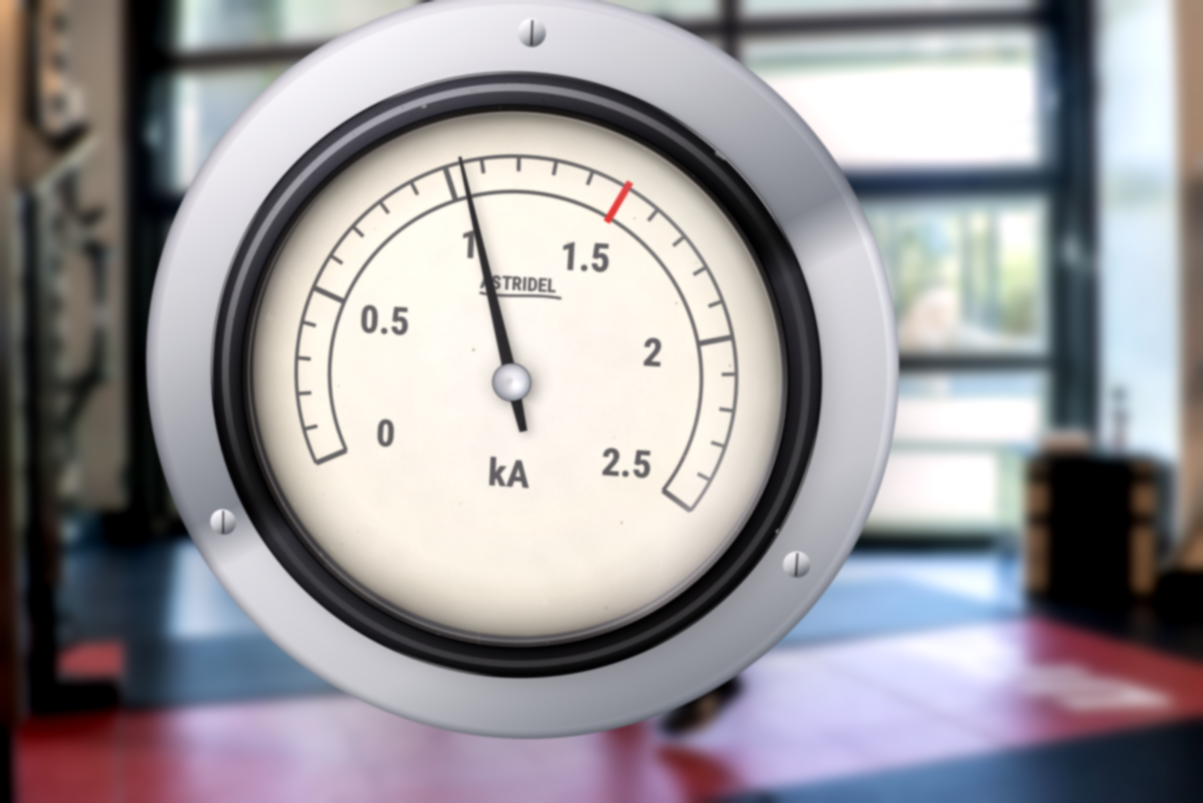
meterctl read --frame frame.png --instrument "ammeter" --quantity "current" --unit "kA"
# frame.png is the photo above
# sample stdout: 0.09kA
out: 1.05kA
